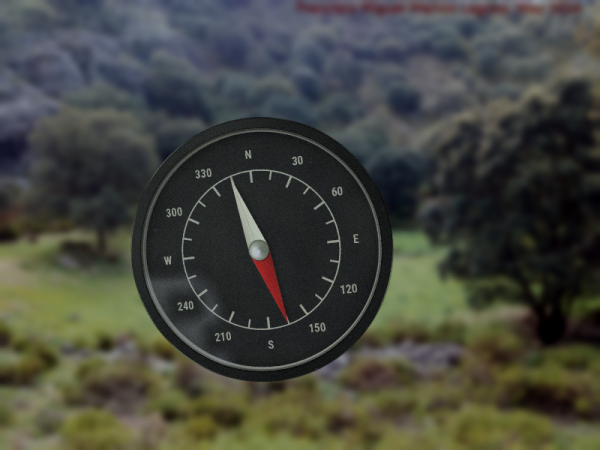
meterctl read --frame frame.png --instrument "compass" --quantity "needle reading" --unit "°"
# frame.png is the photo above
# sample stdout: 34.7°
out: 165°
